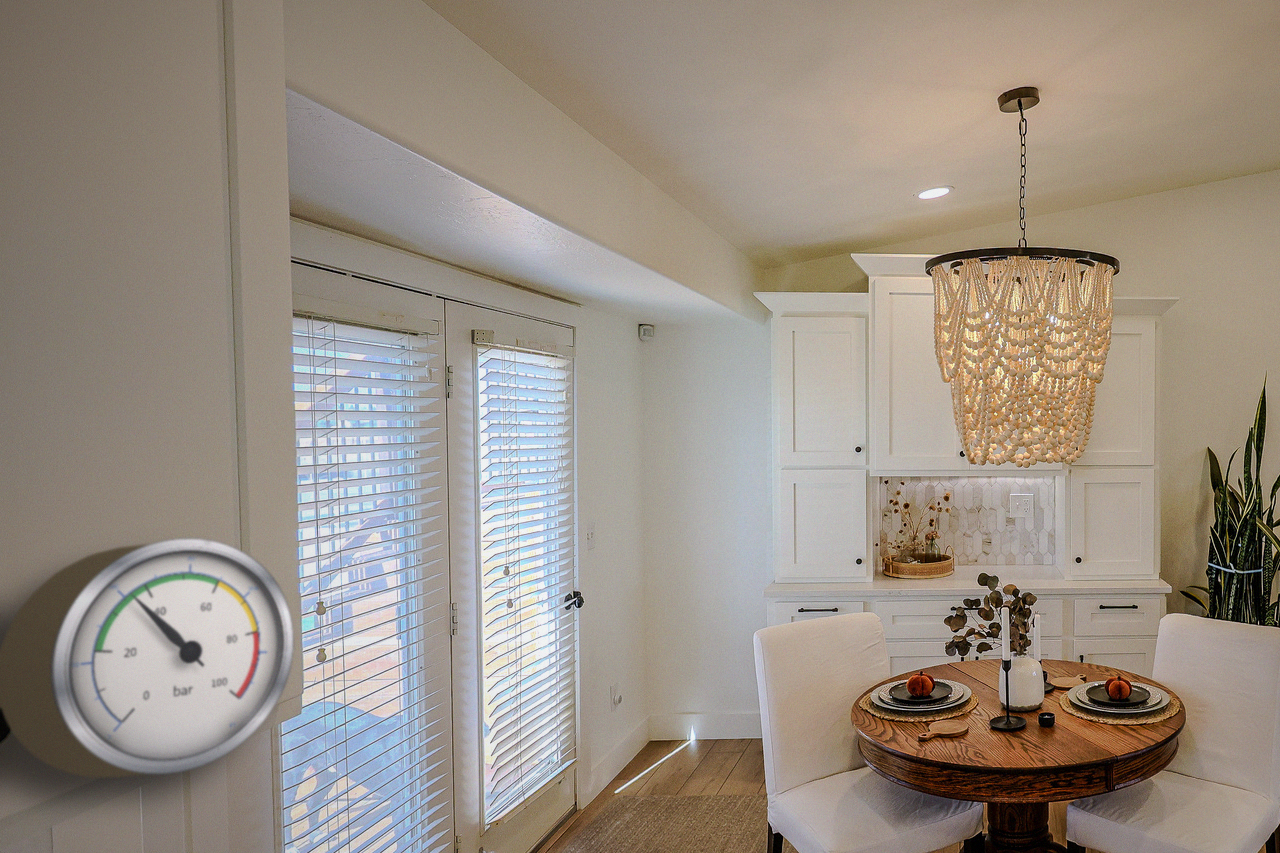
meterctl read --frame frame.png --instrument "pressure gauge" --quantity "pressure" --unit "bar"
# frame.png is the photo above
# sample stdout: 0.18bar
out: 35bar
